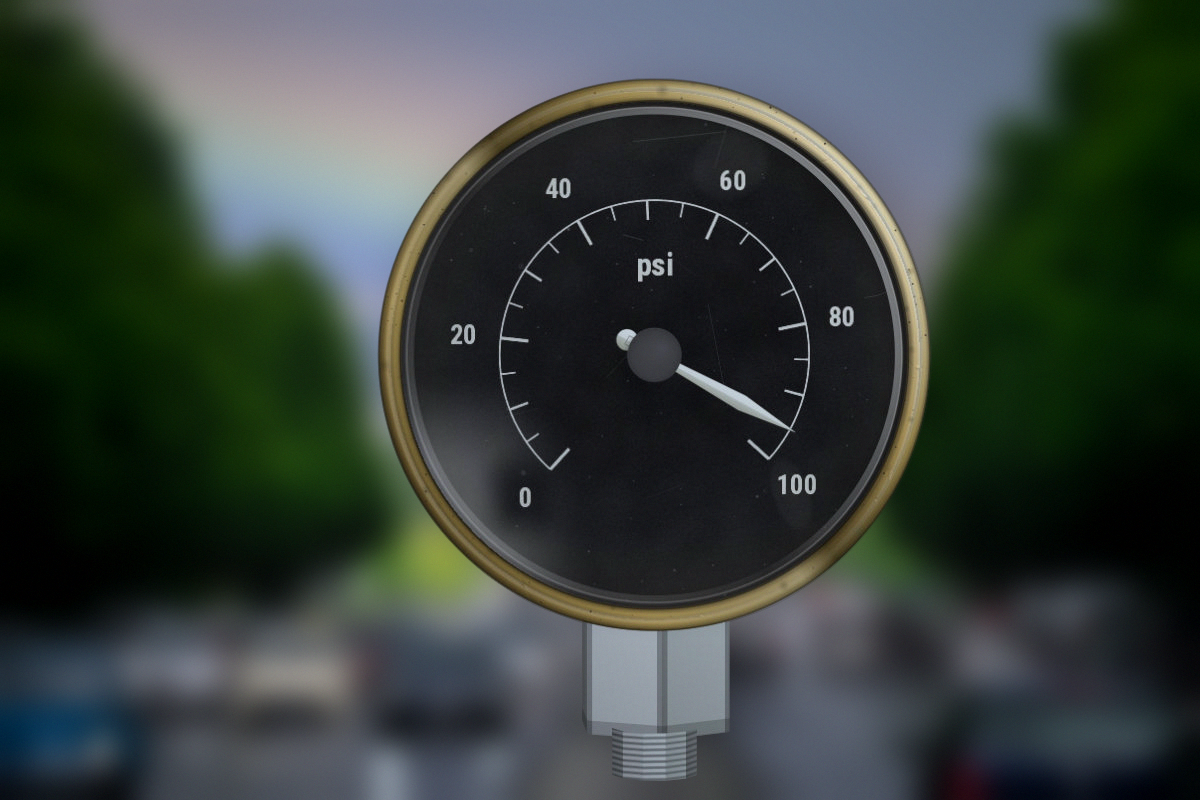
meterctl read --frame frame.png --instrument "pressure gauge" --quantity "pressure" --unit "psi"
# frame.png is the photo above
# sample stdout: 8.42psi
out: 95psi
